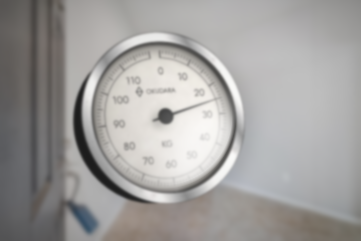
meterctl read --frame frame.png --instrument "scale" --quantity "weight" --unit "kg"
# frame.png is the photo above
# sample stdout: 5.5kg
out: 25kg
